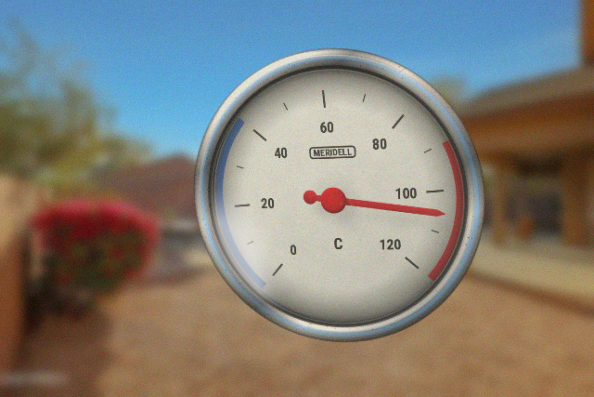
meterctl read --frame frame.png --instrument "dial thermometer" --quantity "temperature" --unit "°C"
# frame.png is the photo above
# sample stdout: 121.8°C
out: 105°C
